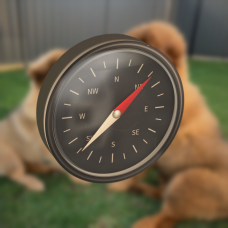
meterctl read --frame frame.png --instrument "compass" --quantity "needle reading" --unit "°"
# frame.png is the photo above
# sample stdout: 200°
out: 45°
